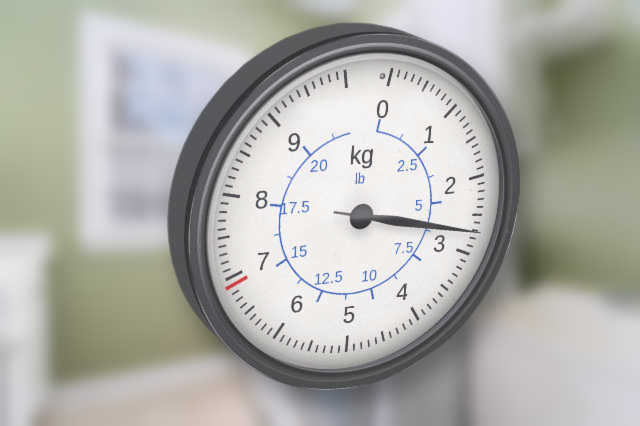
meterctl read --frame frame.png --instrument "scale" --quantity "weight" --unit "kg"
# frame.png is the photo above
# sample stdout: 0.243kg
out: 2.7kg
